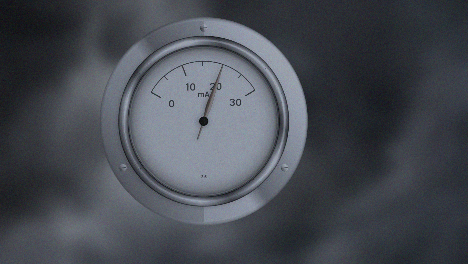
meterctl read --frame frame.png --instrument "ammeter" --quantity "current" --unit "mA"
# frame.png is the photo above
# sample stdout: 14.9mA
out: 20mA
